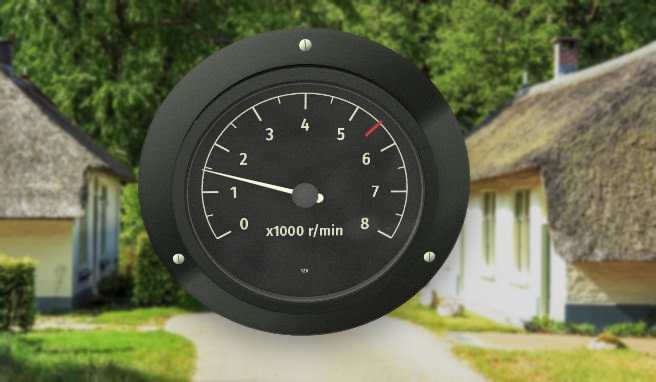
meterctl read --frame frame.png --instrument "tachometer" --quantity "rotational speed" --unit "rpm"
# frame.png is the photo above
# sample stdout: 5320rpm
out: 1500rpm
